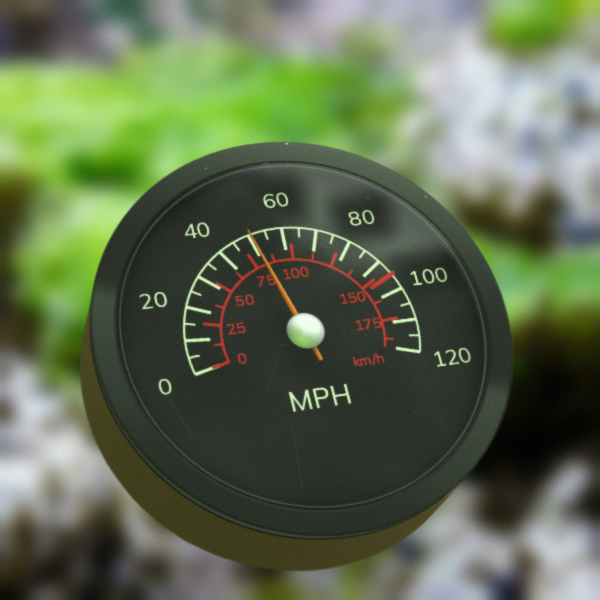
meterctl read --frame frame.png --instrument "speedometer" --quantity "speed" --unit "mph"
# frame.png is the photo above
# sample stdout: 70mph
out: 50mph
